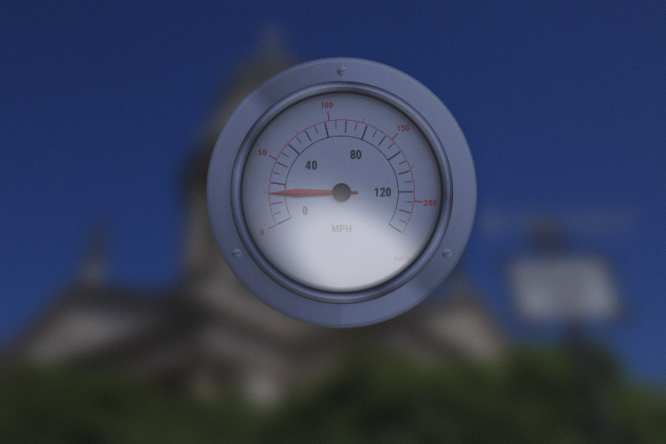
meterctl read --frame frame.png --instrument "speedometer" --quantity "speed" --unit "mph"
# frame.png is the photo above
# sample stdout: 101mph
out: 15mph
